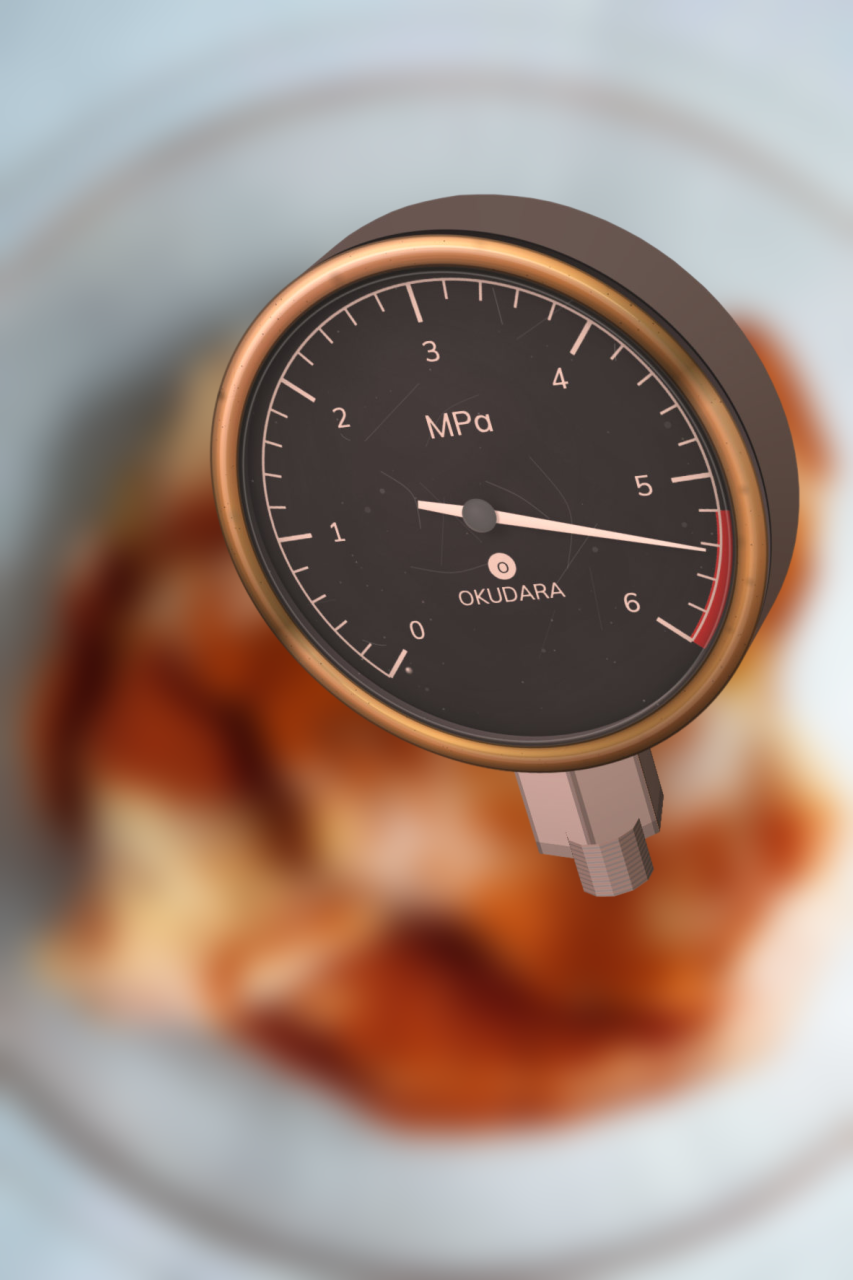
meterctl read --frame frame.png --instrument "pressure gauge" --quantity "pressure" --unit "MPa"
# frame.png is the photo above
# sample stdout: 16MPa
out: 5.4MPa
